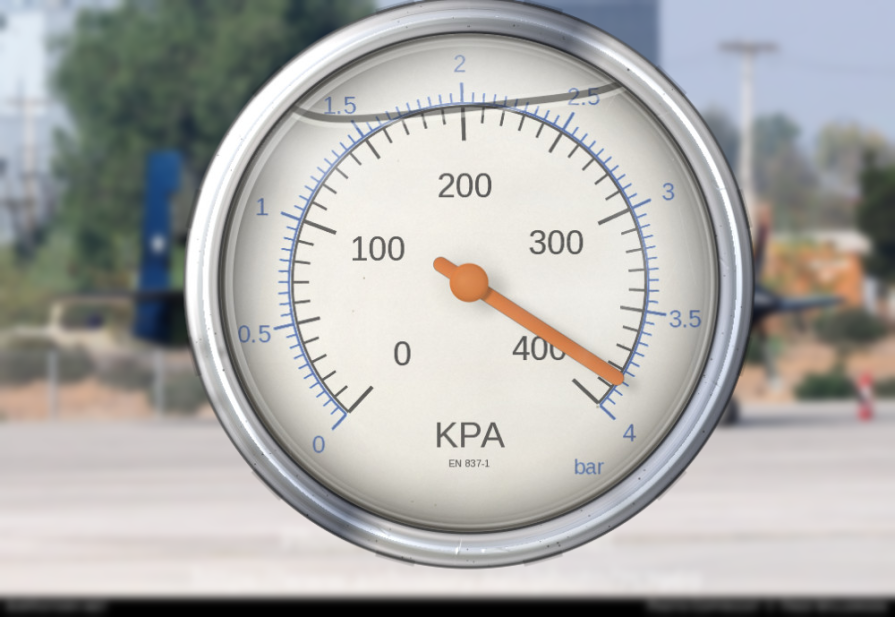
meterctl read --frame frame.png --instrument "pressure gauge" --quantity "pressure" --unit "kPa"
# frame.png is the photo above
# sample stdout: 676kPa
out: 385kPa
